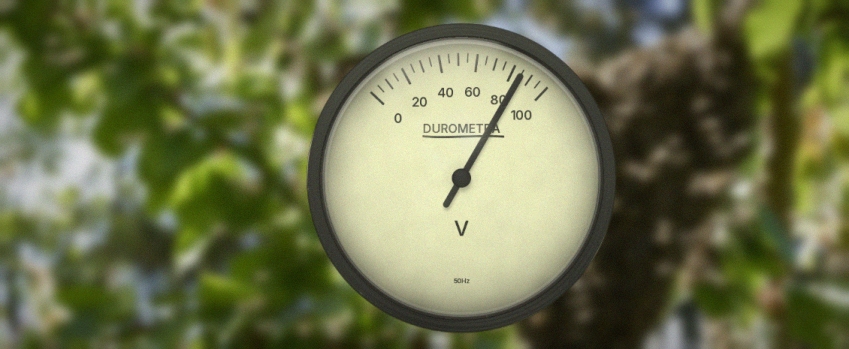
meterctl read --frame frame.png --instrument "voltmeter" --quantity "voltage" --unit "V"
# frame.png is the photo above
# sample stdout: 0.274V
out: 85V
